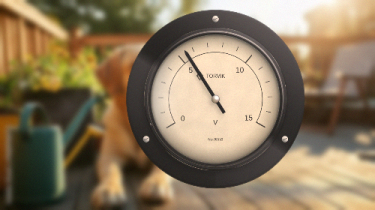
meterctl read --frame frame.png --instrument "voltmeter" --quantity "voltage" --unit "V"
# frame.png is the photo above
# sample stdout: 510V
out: 5.5V
